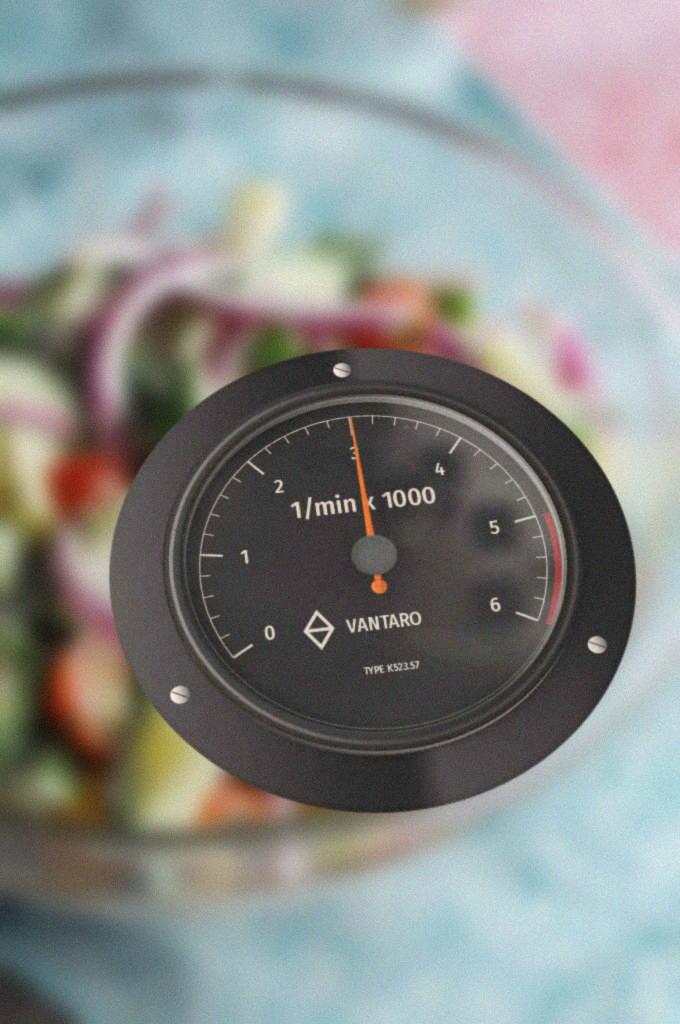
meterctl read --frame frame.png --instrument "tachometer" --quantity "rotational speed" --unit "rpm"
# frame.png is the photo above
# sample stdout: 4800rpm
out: 3000rpm
